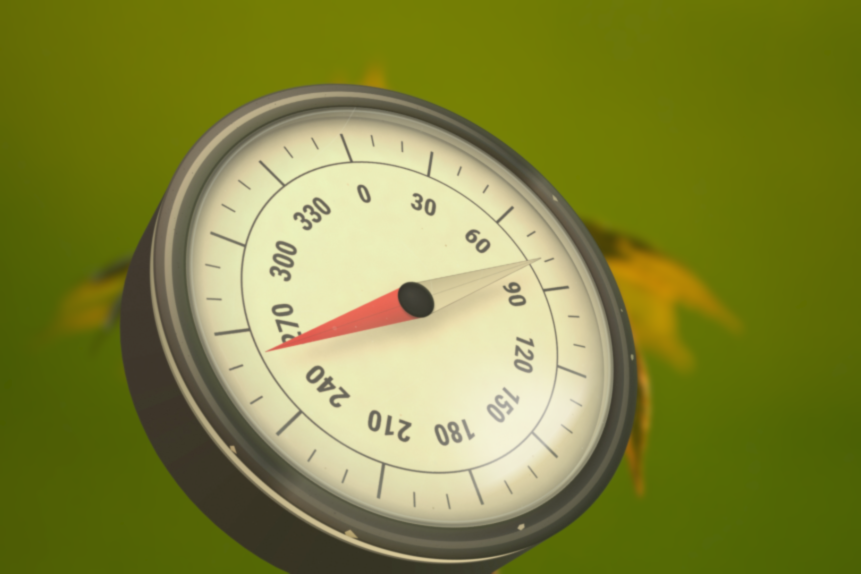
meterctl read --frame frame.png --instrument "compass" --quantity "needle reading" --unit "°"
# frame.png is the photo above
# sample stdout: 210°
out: 260°
